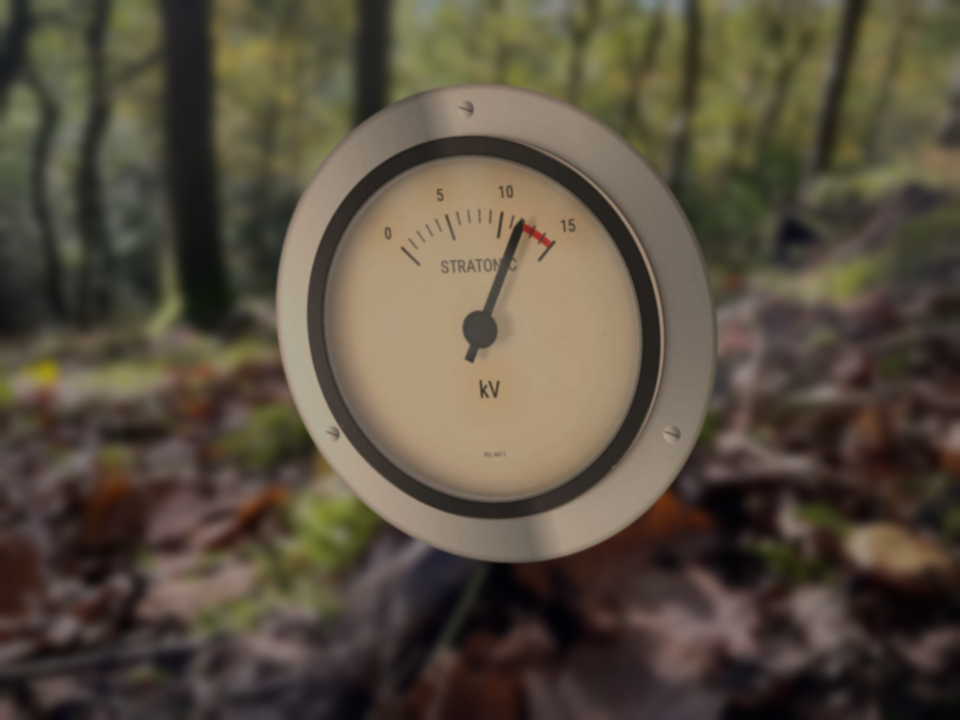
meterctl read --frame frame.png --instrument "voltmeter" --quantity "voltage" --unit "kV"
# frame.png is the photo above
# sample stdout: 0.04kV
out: 12kV
